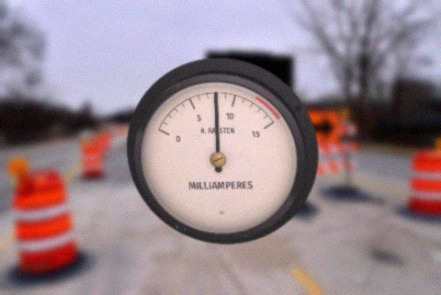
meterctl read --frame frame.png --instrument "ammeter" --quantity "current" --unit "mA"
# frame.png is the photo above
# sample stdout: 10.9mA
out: 8mA
